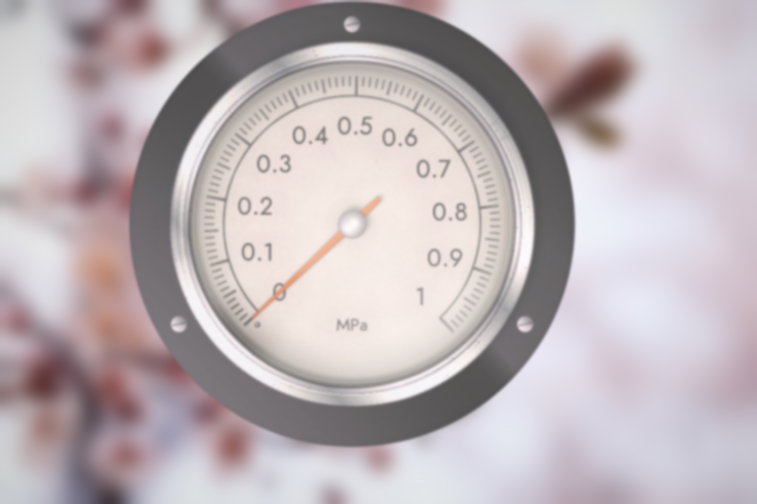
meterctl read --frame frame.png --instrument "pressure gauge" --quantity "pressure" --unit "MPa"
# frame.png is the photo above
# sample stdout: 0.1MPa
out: 0MPa
